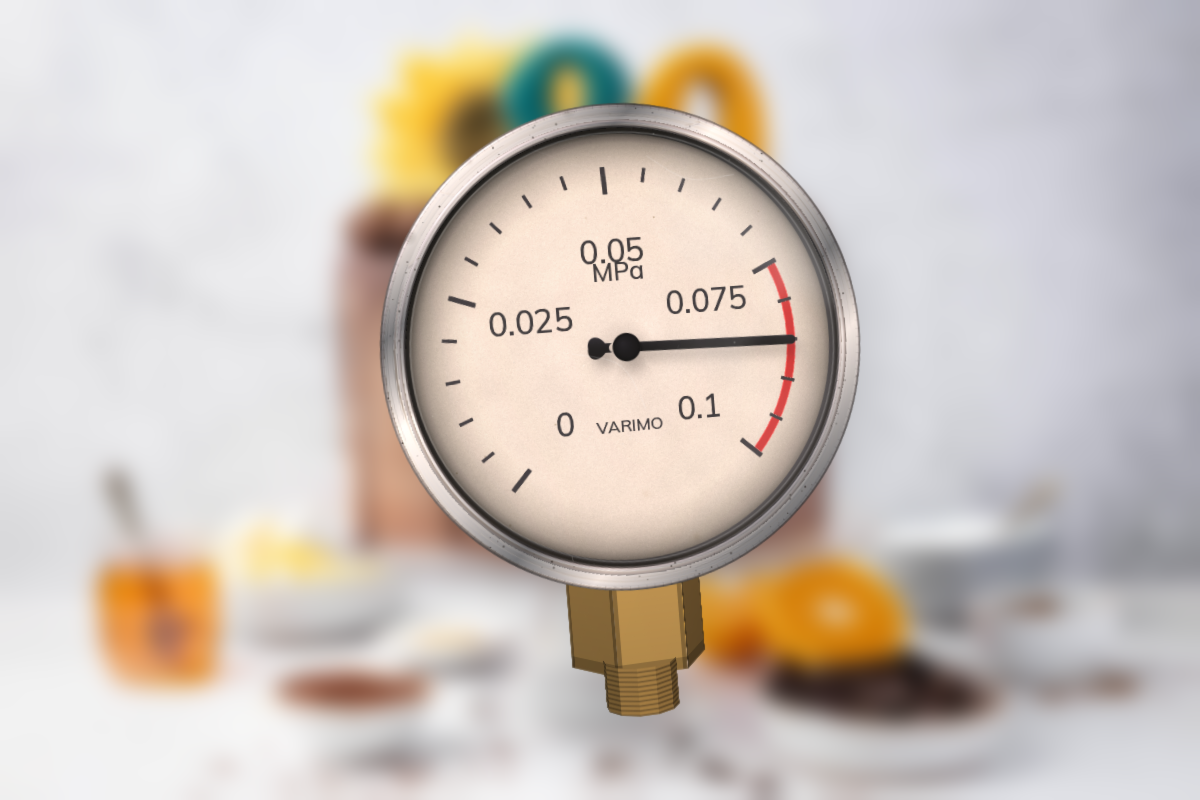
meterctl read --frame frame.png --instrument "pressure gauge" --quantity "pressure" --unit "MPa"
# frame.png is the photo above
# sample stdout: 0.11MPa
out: 0.085MPa
